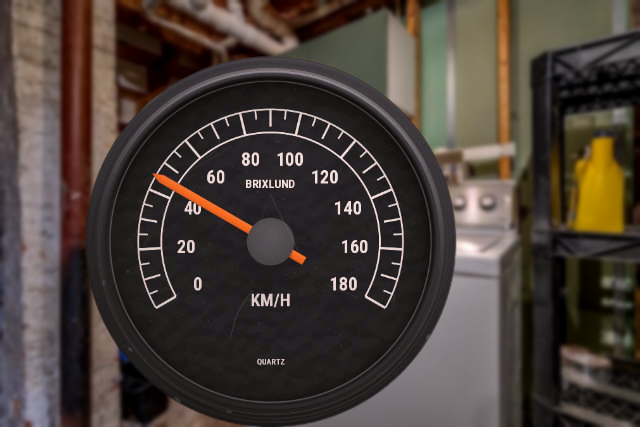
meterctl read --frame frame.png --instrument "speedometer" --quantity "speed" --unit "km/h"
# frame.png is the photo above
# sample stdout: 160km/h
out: 45km/h
